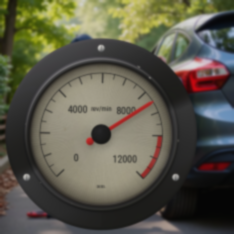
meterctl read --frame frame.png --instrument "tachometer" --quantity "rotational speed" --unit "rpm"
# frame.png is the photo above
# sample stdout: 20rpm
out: 8500rpm
